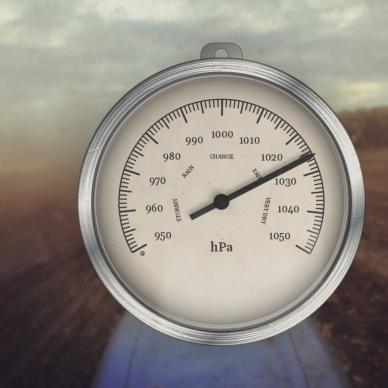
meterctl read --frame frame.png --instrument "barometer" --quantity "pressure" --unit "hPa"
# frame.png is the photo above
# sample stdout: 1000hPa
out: 1026hPa
